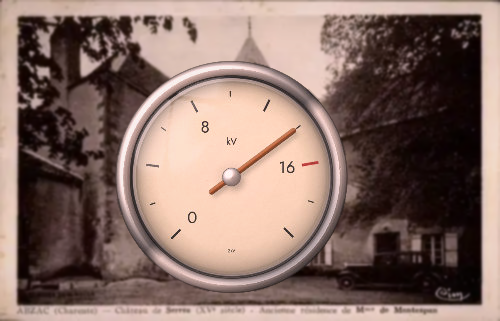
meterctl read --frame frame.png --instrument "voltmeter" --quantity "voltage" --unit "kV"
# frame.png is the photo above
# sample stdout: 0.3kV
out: 14kV
